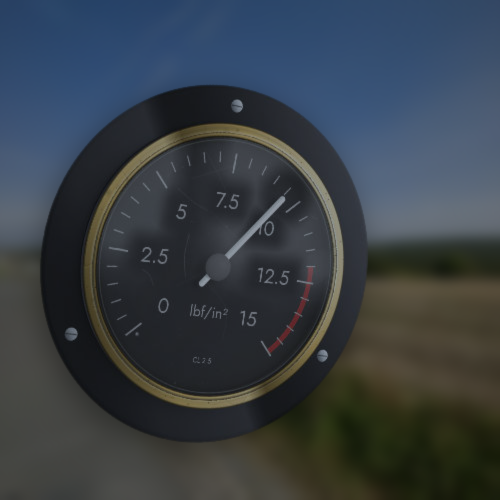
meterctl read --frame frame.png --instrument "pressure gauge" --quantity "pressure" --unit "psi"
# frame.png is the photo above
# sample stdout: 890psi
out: 9.5psi
